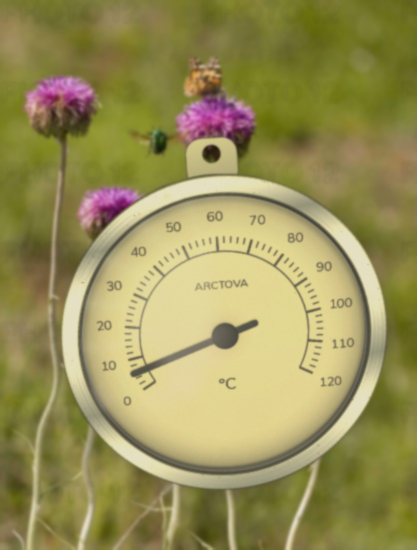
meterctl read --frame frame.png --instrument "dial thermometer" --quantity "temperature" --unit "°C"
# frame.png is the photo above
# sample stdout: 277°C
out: 6°C
